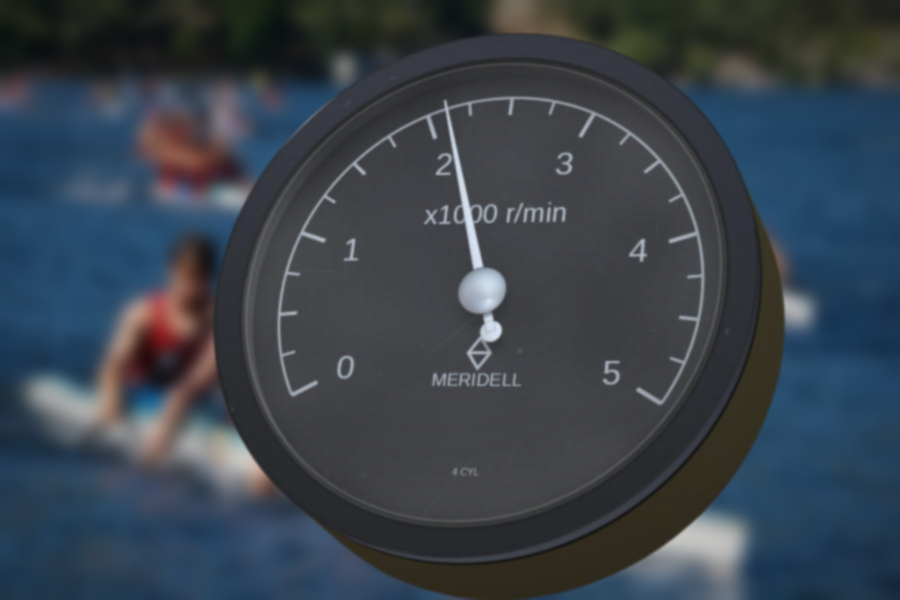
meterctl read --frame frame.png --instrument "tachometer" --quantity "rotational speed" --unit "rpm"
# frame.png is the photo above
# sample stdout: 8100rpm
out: 2125rpm
